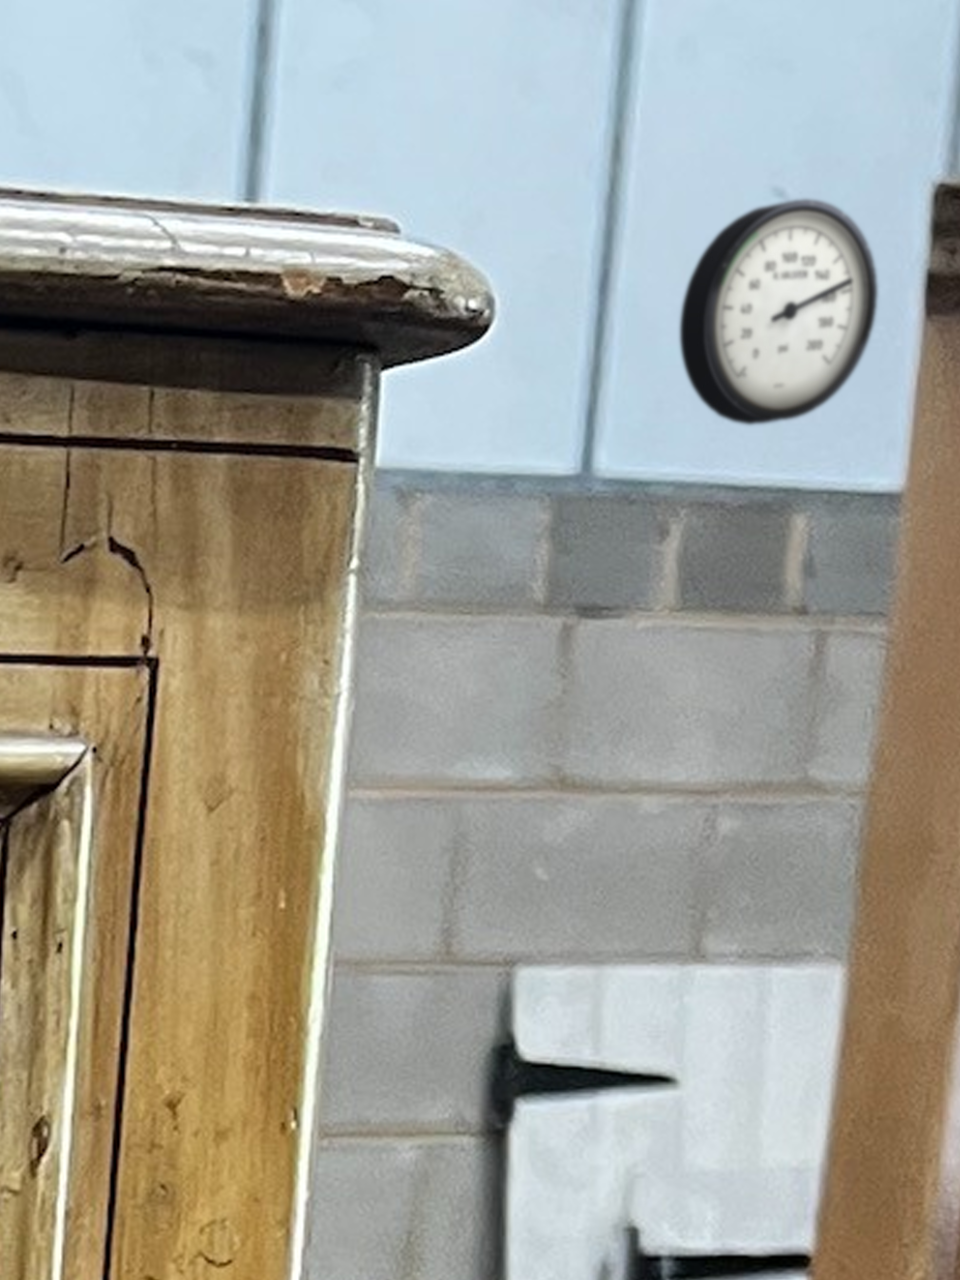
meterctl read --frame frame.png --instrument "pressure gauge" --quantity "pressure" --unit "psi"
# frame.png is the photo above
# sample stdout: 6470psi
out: 155psi
